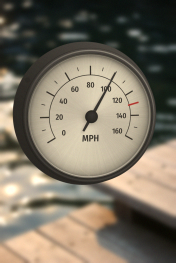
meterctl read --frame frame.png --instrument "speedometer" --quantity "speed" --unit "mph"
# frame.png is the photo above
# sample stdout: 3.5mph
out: 100mph
